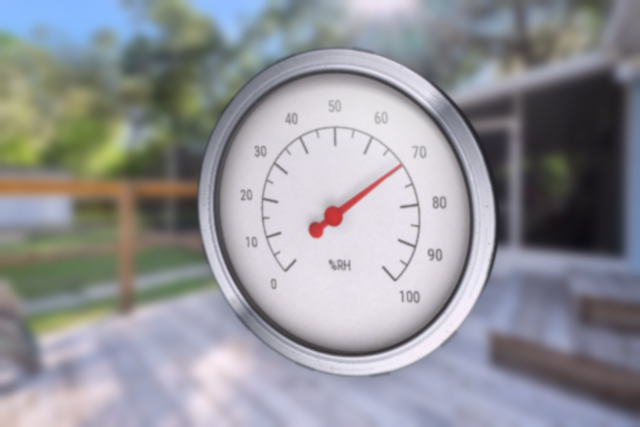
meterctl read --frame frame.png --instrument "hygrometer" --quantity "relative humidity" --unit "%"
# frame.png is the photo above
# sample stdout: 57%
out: 70%
